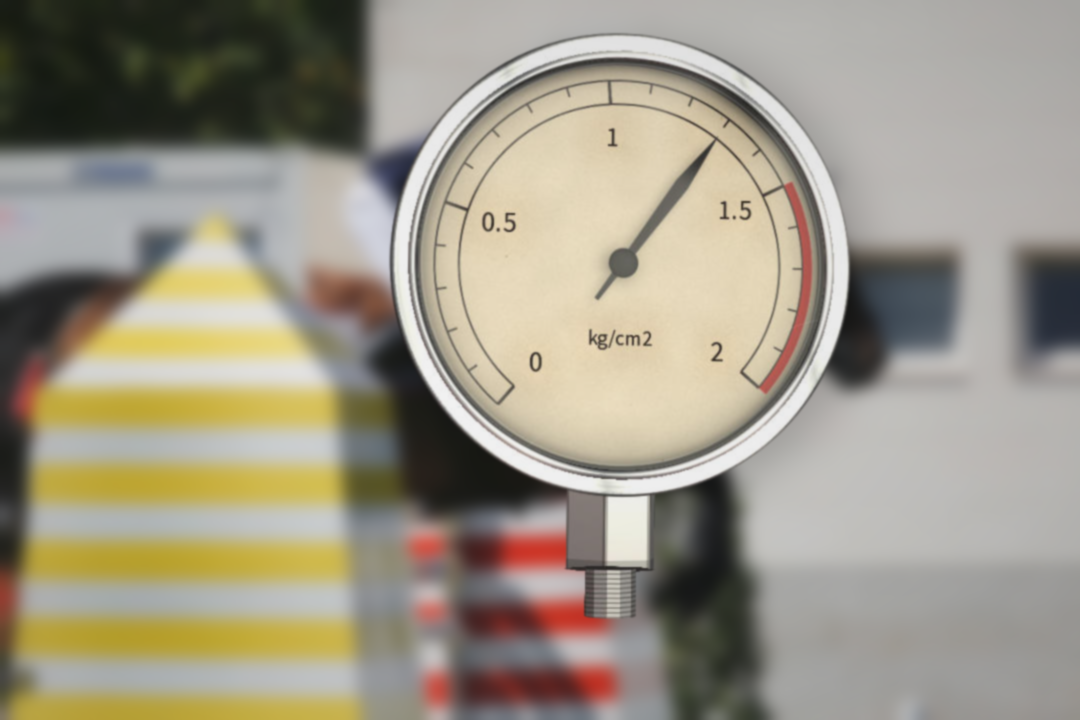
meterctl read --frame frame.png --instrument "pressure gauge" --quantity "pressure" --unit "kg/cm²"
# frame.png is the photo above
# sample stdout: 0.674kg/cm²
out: 1.3kg/cm²
